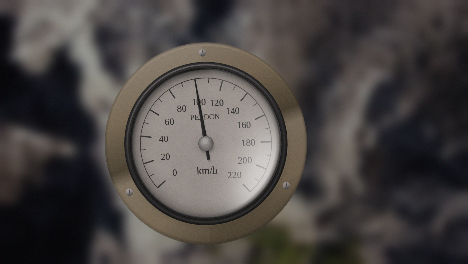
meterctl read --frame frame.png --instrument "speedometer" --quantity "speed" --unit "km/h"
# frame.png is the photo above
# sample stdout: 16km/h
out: 100km/h
